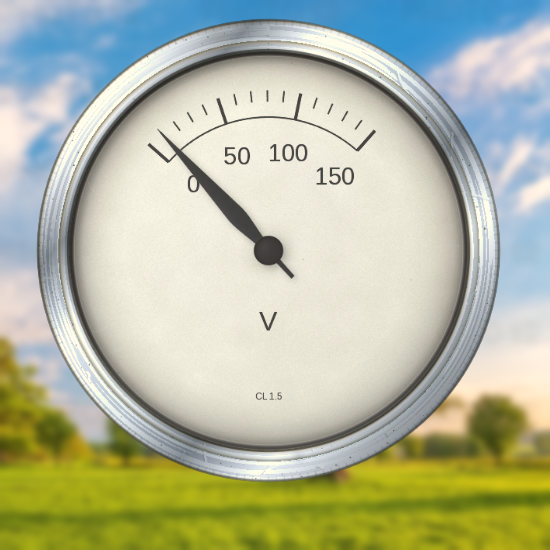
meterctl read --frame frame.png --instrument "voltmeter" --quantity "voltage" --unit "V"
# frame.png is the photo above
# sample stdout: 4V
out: 10V
